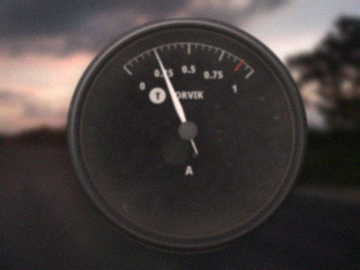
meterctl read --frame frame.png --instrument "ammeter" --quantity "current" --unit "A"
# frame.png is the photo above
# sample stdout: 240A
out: 0.25A
